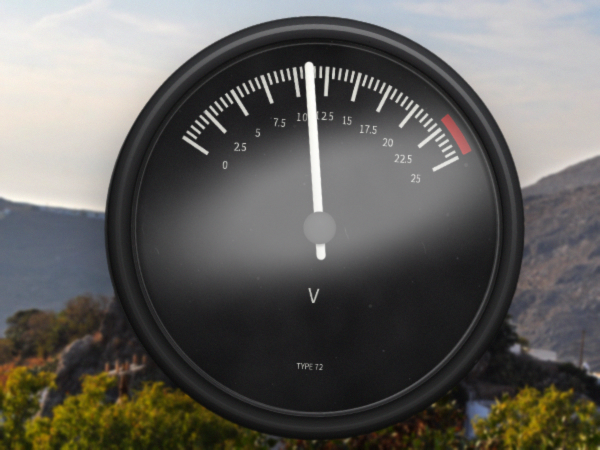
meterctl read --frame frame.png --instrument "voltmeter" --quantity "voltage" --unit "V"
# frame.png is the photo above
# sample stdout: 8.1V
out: 11V
